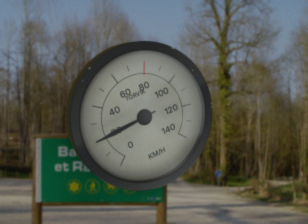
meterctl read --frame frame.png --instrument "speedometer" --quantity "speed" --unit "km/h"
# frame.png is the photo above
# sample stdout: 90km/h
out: 20km/h
